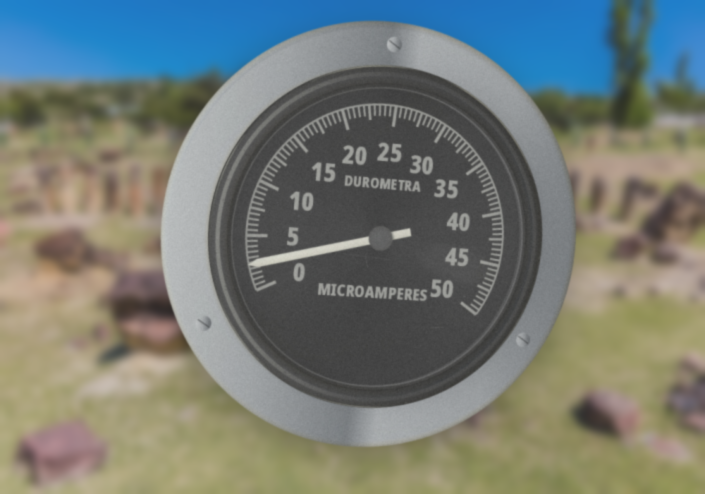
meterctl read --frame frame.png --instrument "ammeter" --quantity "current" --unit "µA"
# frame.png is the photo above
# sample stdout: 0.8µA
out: 2.5µA
